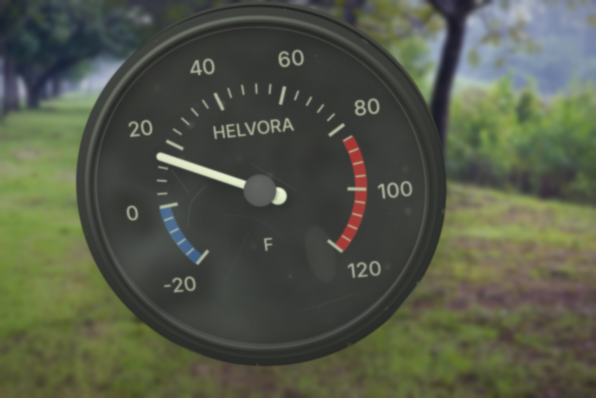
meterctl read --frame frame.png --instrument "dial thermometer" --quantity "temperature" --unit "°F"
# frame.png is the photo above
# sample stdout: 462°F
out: 16°F
